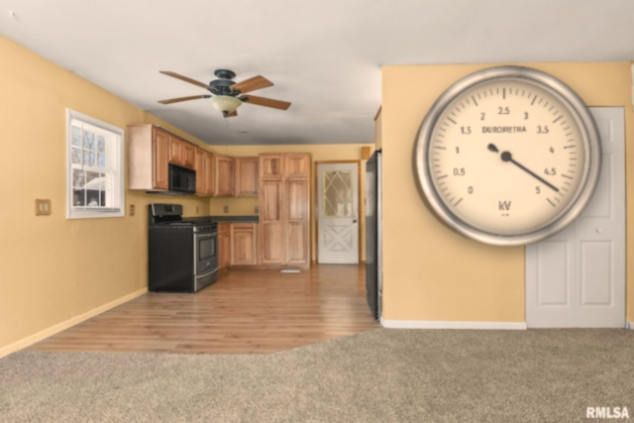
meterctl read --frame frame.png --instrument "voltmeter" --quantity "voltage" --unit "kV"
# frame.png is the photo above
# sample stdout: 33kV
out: 4.8kV
